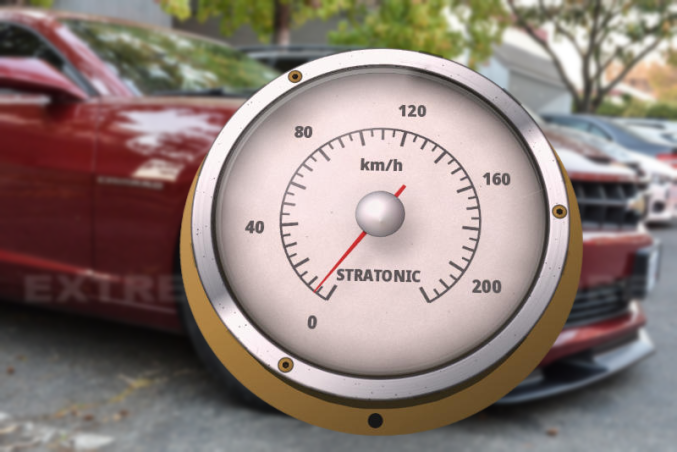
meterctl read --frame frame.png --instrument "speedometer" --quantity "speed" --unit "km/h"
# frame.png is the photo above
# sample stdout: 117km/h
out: 5km/h
